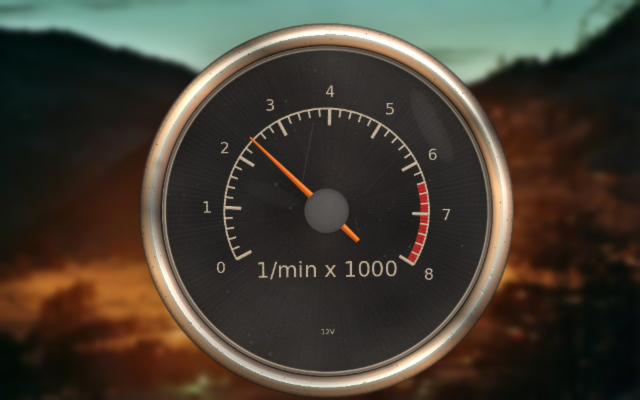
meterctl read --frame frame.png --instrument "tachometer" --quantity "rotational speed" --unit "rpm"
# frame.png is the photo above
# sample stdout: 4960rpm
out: 2400rpm
